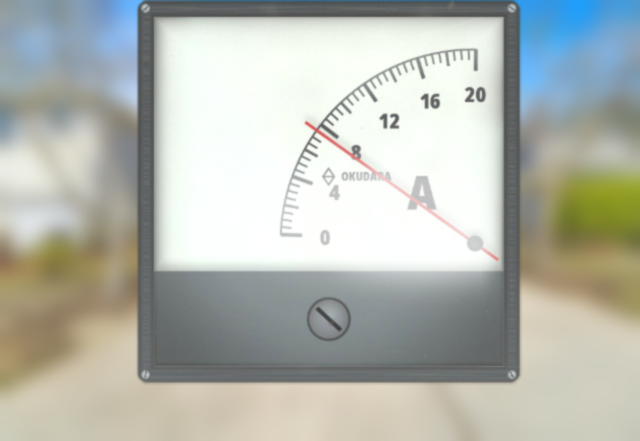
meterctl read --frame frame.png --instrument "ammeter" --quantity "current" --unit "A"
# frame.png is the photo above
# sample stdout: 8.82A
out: 7.5A
